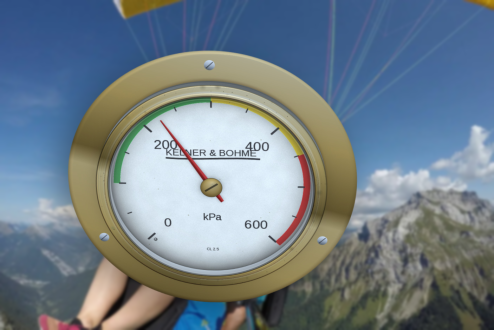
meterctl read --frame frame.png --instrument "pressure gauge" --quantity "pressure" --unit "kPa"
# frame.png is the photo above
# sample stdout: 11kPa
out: 225kPa
